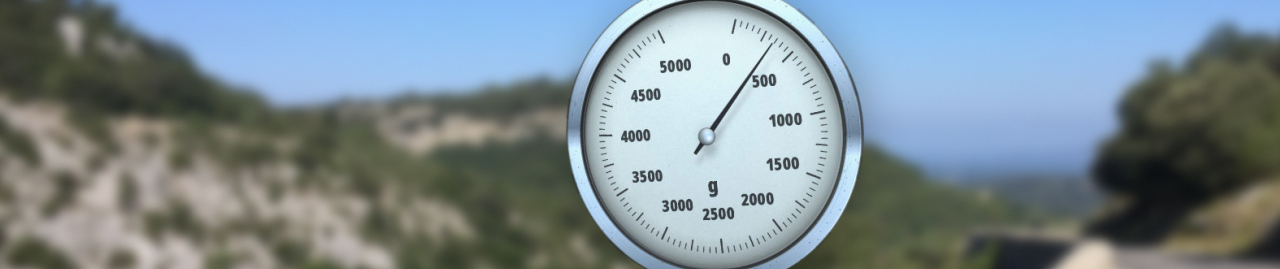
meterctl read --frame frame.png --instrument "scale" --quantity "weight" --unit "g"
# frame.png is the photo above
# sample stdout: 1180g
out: 350g
